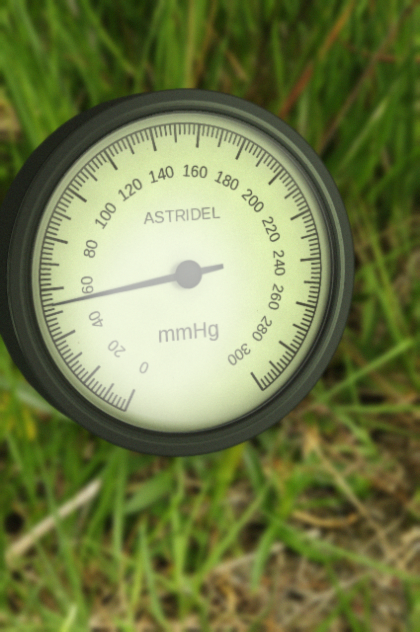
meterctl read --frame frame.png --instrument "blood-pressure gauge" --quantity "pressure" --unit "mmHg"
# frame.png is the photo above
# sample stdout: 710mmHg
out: 54mmHg
